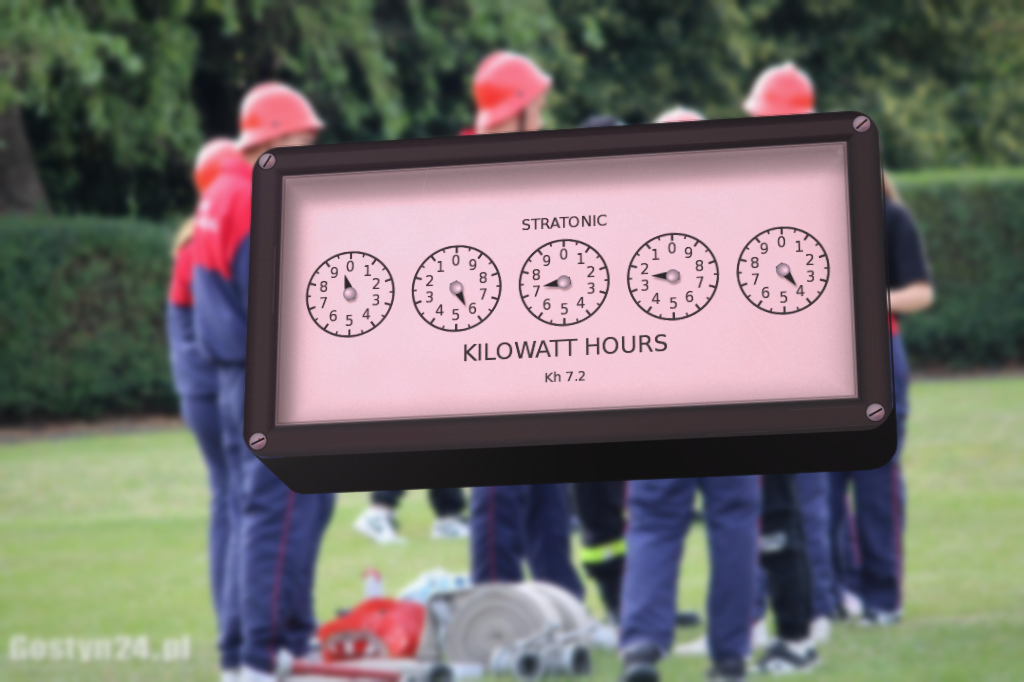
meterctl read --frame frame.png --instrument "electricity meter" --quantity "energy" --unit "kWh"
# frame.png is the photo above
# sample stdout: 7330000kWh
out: 95724kWh
